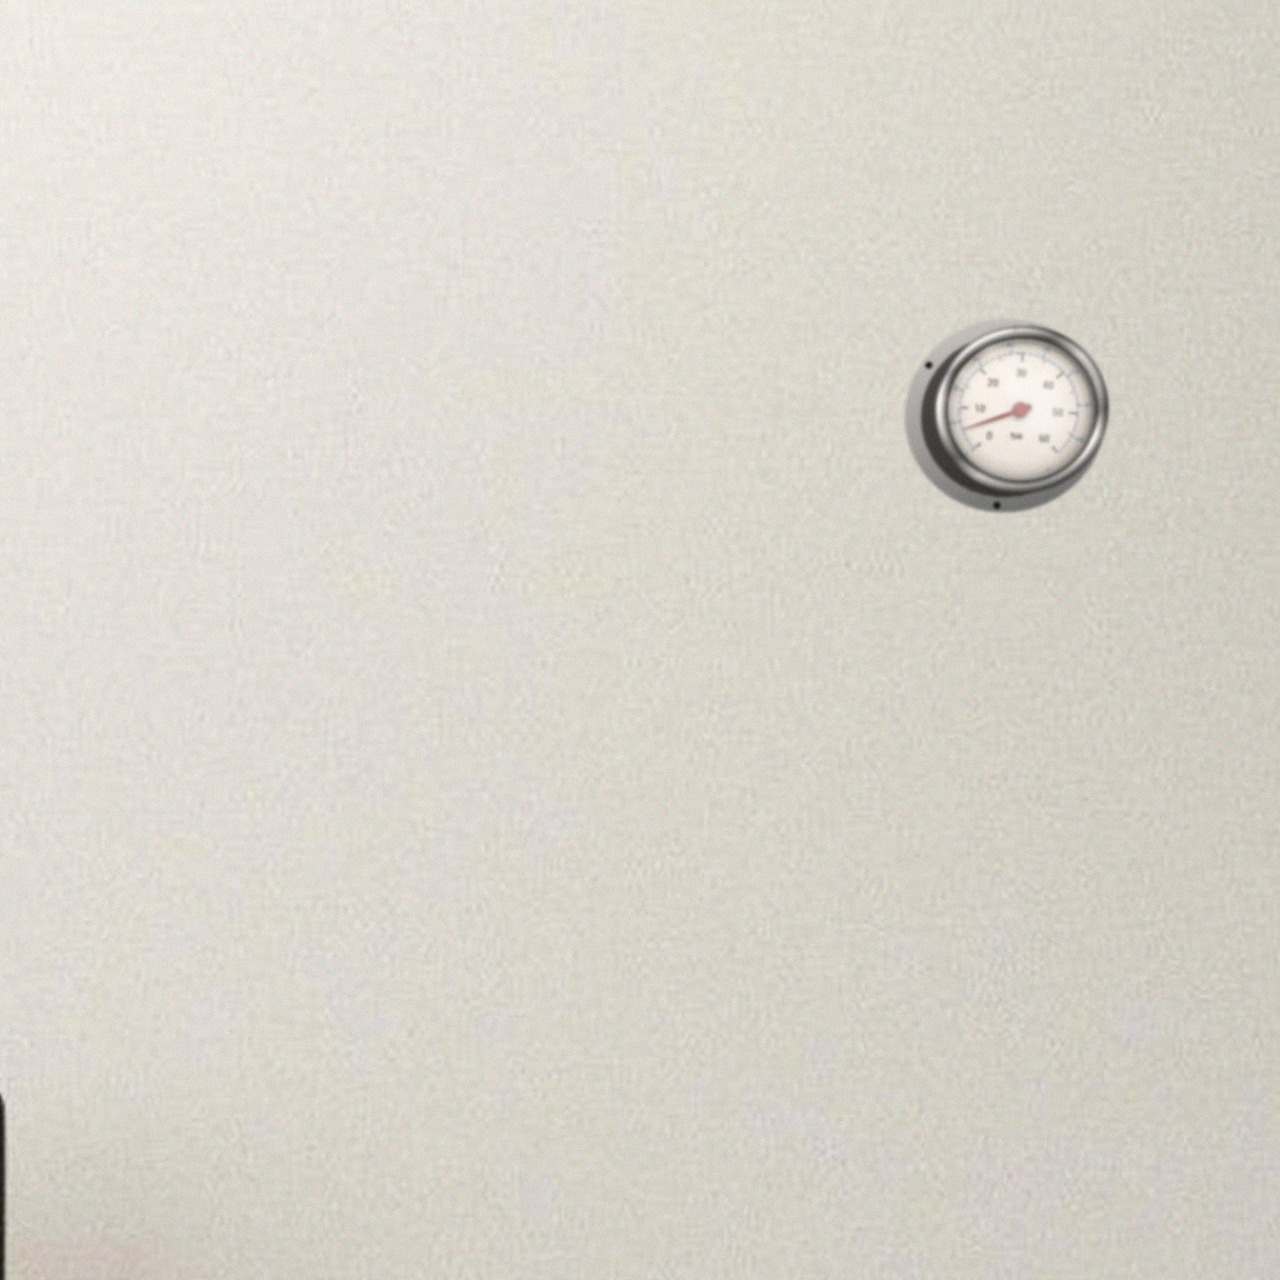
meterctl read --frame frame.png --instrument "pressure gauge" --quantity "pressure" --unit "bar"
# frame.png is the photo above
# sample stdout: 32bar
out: 5bar
